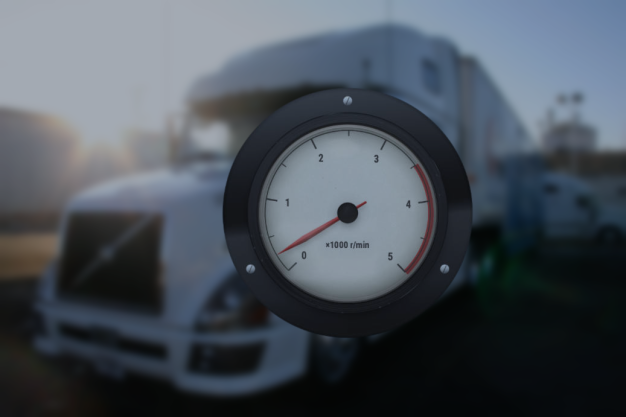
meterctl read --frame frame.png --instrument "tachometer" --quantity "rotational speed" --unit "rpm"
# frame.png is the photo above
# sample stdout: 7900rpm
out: 250rpm
